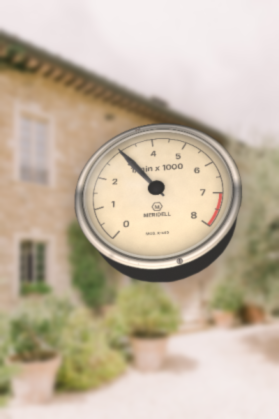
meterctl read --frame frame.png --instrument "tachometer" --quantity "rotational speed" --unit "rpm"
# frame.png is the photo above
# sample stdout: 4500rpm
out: 3000rpm
